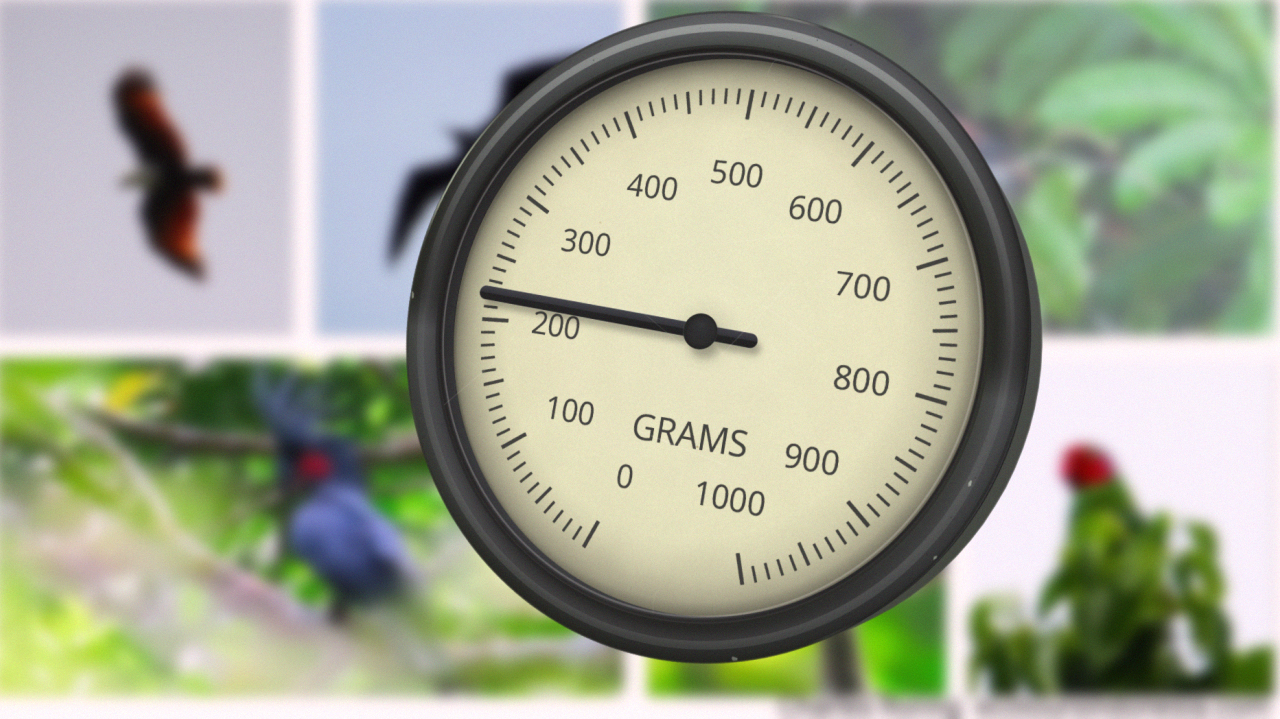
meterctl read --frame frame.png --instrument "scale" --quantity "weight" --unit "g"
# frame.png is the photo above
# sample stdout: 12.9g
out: 220g
